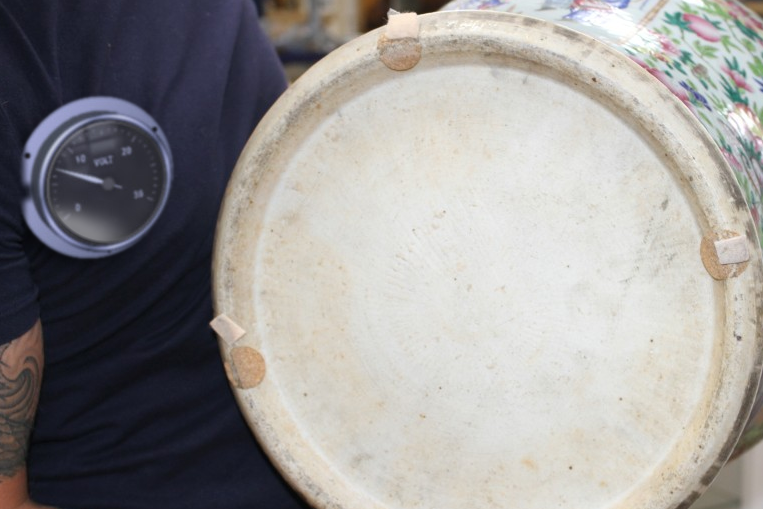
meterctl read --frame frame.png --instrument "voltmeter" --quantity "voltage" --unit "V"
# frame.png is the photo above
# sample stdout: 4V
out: 7V
